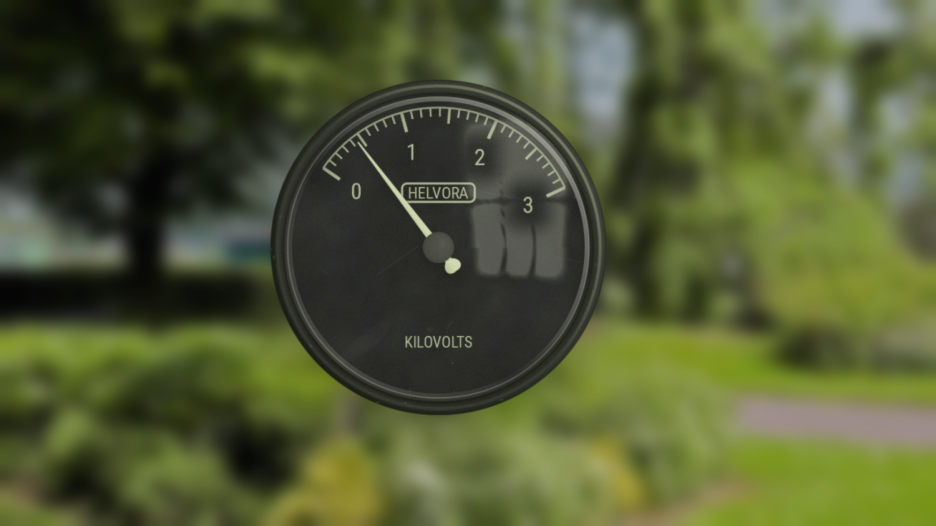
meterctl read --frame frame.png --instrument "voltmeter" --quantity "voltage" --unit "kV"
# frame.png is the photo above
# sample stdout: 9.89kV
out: 0.45kV
